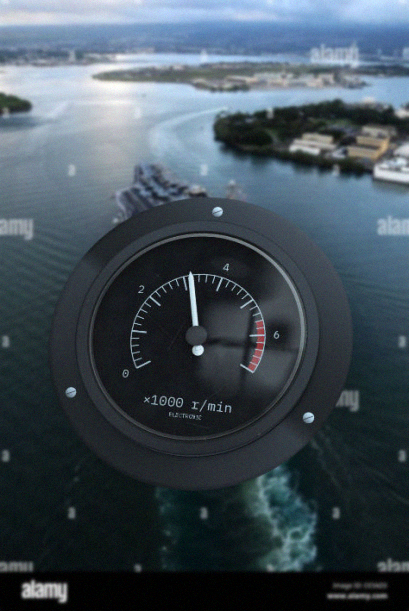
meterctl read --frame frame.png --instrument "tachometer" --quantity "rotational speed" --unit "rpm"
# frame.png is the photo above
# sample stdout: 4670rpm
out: 3200rpm
